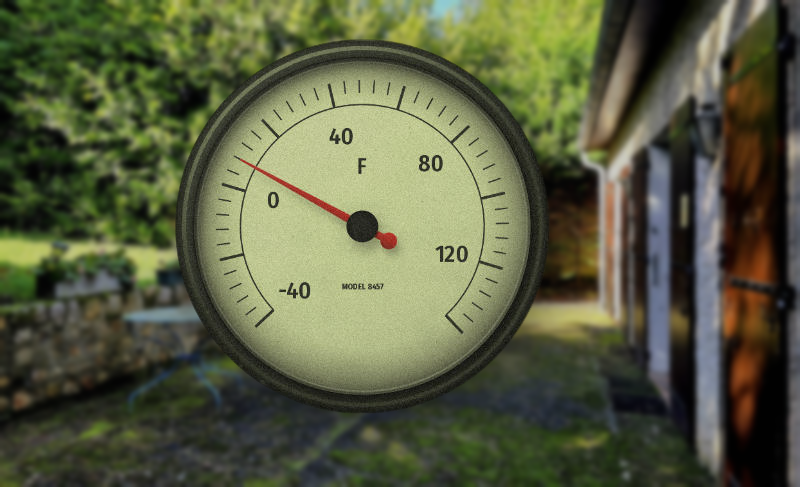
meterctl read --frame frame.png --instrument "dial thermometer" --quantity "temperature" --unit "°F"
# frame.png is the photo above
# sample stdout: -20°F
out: 8°F
